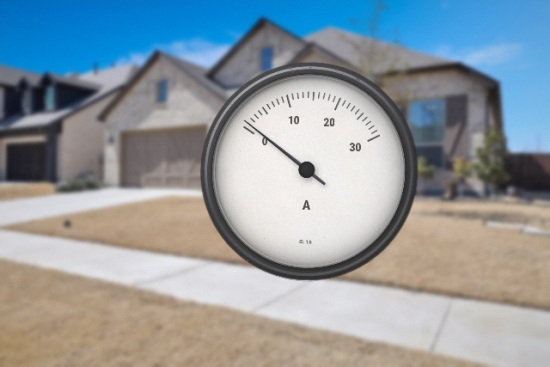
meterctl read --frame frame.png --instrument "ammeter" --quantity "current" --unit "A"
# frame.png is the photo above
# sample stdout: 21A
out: 1A
